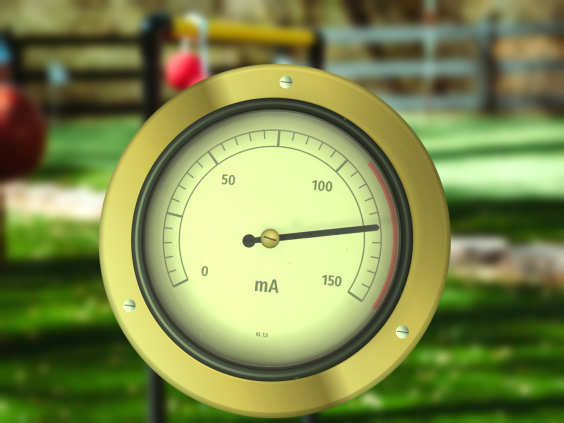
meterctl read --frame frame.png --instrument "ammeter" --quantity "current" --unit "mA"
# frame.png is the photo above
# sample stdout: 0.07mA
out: 125mA
